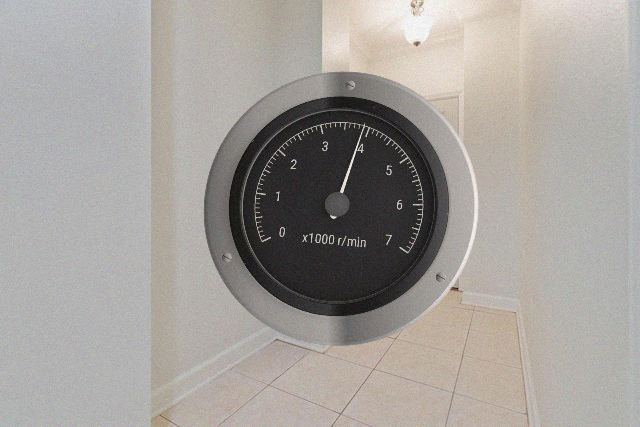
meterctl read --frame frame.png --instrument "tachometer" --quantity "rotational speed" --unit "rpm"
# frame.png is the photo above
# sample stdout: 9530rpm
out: 3900rpm
